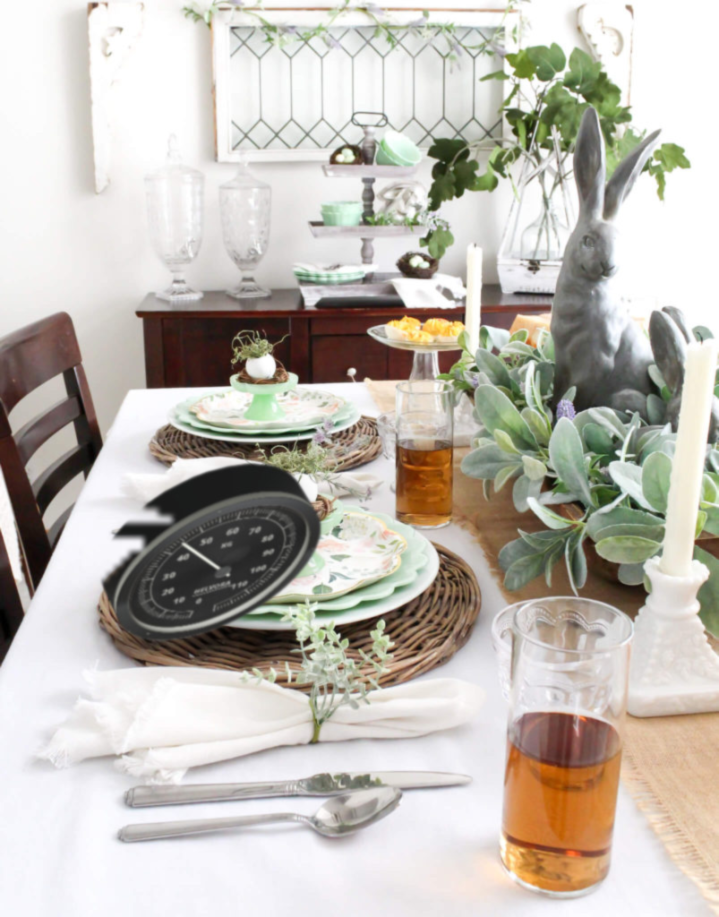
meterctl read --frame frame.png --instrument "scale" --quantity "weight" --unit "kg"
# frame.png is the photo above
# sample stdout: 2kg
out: 45kg
